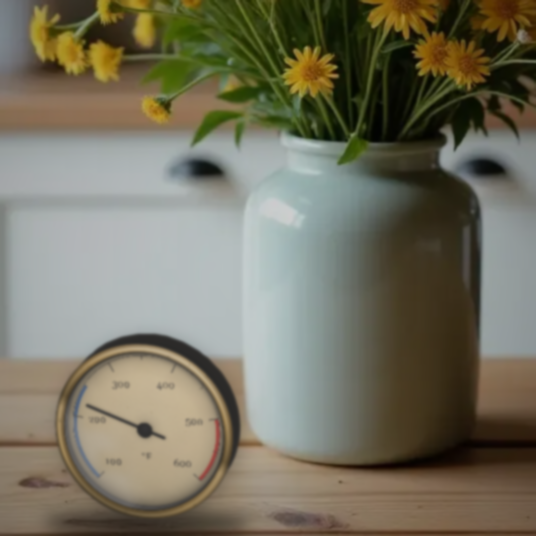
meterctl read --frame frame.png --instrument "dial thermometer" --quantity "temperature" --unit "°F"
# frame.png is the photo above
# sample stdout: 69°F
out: 225°F
